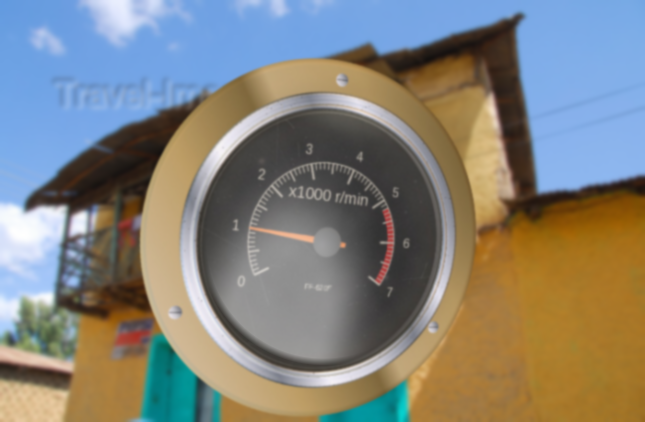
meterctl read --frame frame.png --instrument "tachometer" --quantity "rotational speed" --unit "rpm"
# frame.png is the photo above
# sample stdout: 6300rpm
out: 1000rpm
